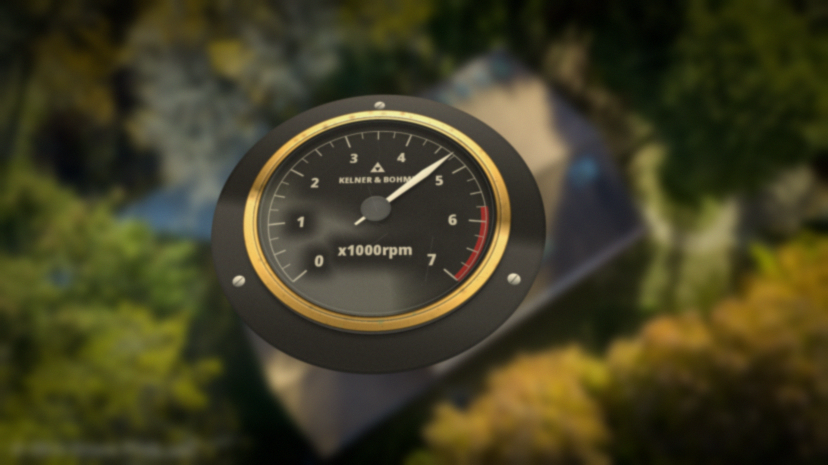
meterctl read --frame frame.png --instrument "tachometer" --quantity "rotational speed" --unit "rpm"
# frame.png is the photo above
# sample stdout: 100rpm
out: 4750rpm
